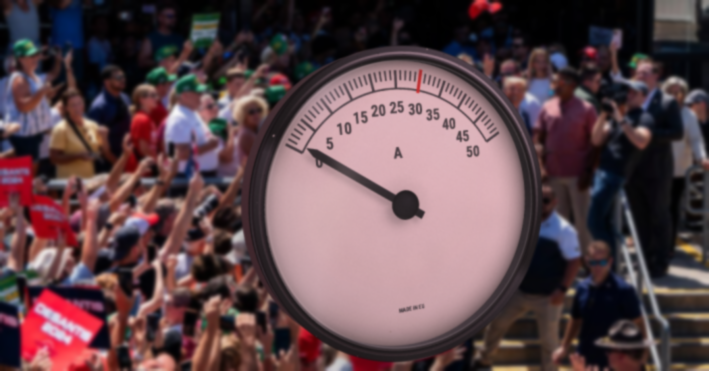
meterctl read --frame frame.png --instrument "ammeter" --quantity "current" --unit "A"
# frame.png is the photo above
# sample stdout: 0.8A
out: 1A
